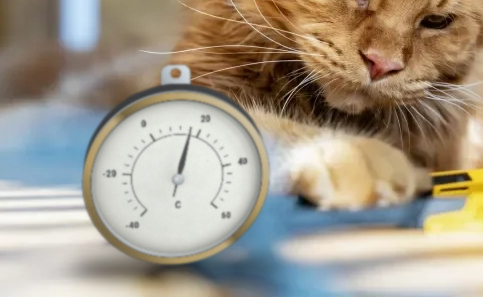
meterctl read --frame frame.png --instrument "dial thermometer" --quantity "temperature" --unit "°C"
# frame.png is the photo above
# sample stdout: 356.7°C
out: 16°C
